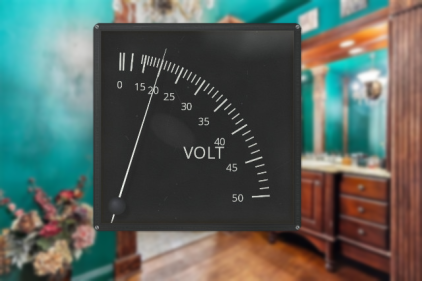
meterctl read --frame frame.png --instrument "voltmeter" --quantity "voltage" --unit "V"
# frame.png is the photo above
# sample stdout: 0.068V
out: 20V
